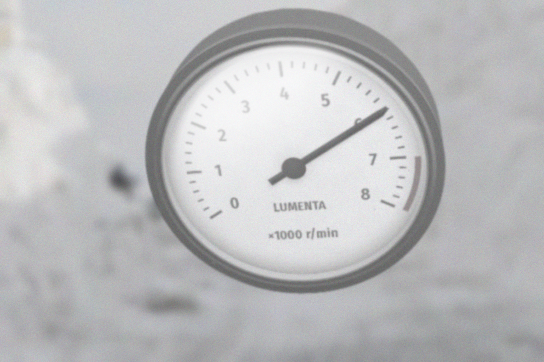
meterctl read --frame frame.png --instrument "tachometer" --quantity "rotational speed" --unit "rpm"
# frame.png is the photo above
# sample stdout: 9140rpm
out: 6000rpm
